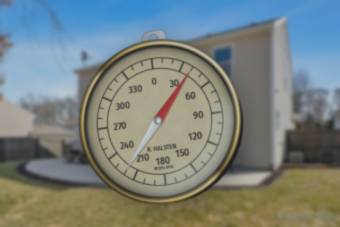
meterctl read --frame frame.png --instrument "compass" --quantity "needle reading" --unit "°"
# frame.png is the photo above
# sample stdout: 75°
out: 40°
